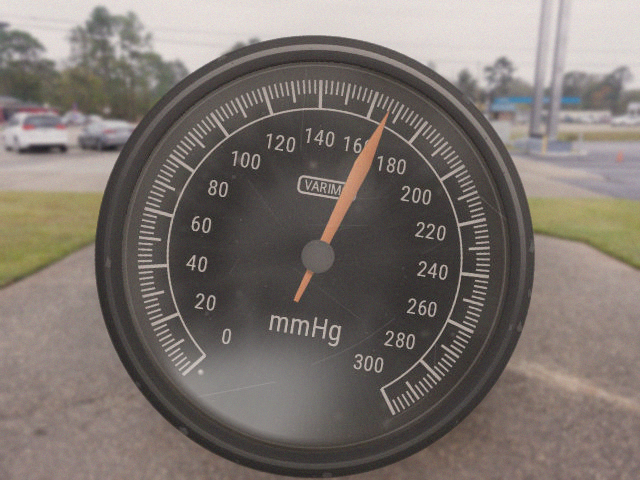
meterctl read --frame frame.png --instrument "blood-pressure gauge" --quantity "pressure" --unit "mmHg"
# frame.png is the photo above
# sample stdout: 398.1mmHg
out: 166mmHg
